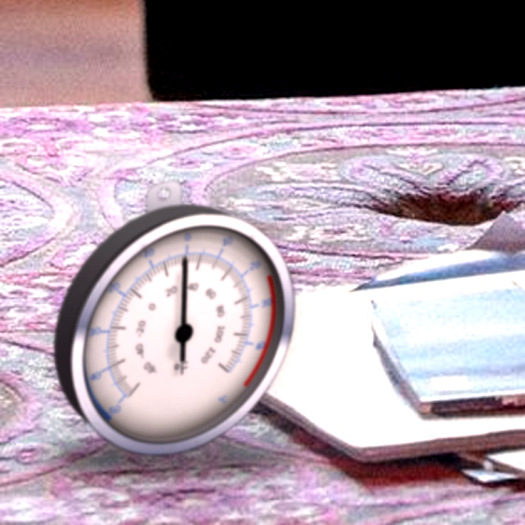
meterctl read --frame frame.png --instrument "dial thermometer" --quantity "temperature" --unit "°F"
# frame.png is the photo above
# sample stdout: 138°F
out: 30°F
